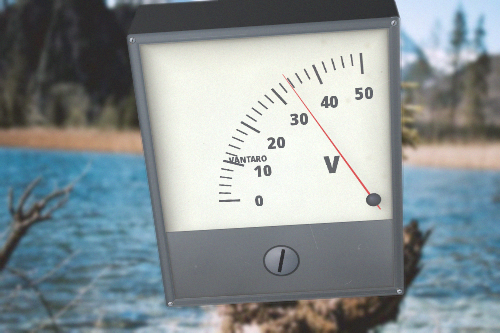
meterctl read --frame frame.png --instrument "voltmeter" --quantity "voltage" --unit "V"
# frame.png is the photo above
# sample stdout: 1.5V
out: 34V
